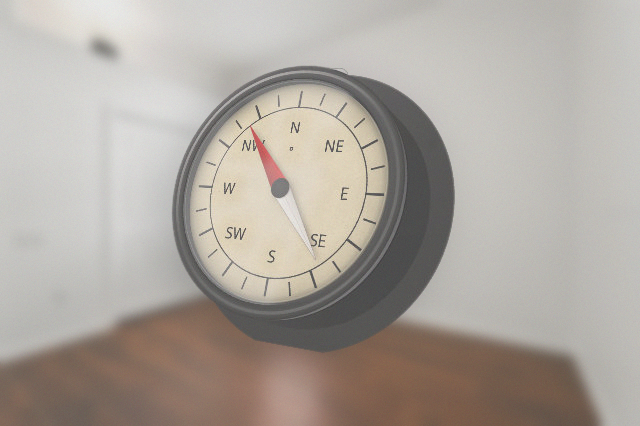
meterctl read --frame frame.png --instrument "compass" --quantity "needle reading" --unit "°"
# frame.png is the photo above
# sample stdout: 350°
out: 322.5°
